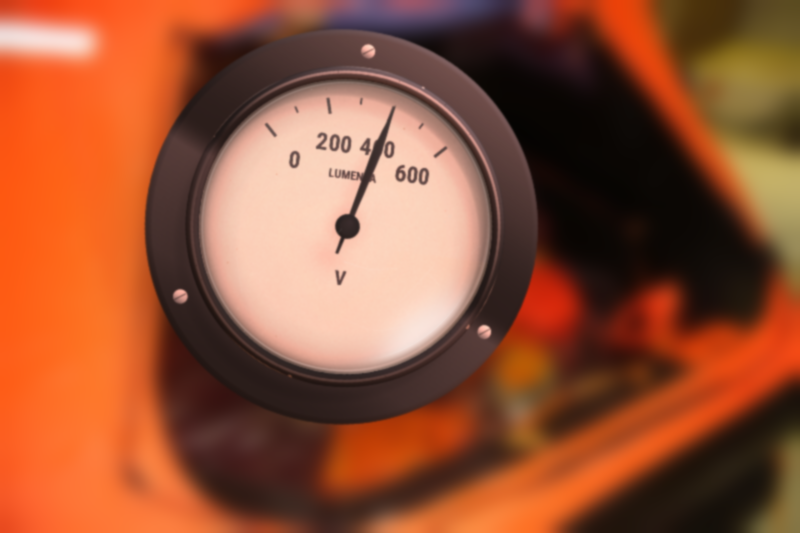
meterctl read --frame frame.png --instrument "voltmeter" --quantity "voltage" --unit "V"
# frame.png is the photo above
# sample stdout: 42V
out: 400V
